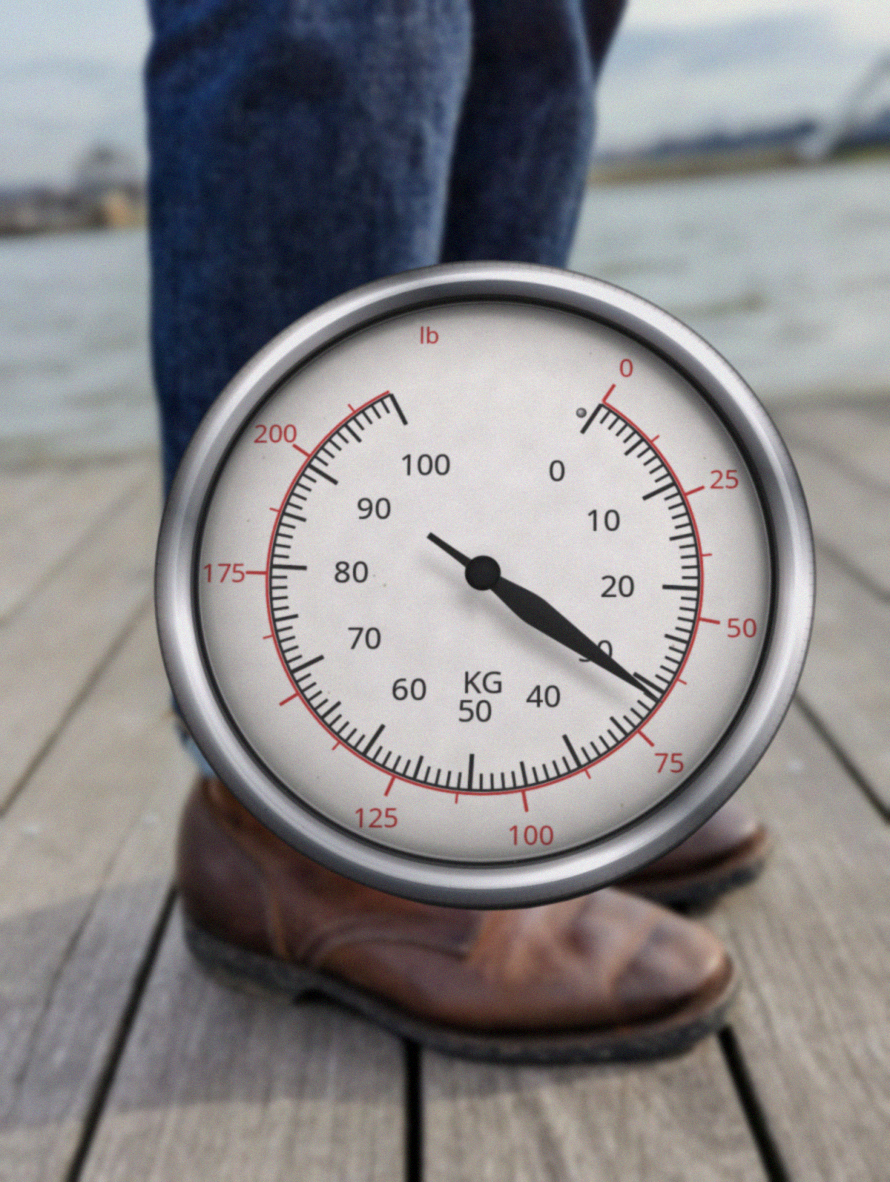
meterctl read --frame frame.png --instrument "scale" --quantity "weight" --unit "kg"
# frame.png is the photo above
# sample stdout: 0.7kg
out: 31kg
